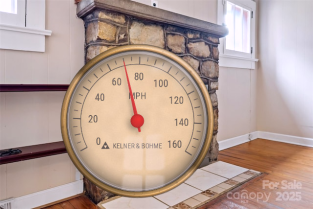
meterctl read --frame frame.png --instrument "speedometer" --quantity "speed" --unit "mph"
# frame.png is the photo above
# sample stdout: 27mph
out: 70mph
